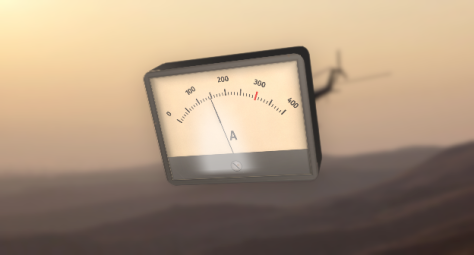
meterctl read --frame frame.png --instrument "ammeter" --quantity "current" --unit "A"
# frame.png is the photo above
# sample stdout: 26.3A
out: 150A
